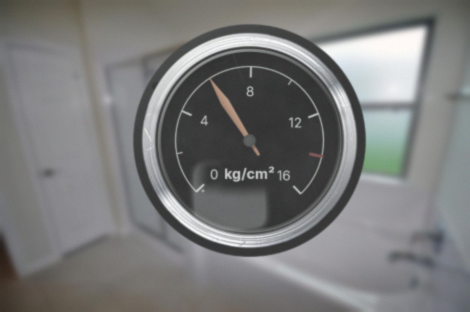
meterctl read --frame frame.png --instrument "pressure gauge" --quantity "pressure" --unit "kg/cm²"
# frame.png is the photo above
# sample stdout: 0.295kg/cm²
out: 6kg/cm²
